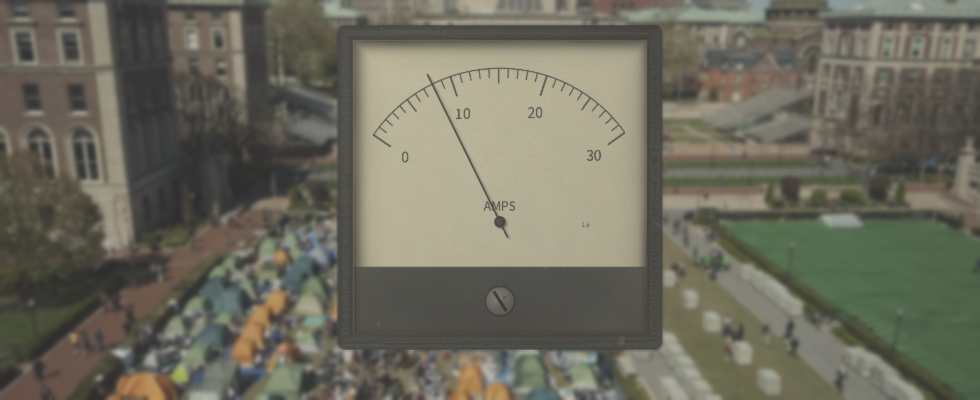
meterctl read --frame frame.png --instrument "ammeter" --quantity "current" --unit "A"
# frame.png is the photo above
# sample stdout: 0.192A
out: 8A
